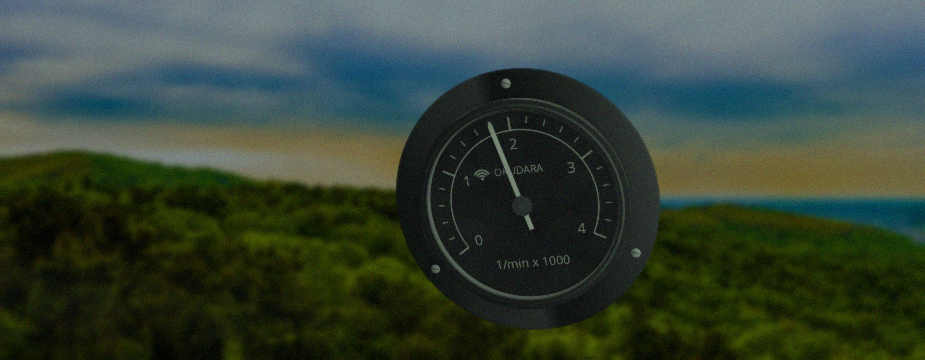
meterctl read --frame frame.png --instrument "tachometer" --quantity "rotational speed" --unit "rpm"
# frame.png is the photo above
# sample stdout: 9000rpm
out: 1800rpm
